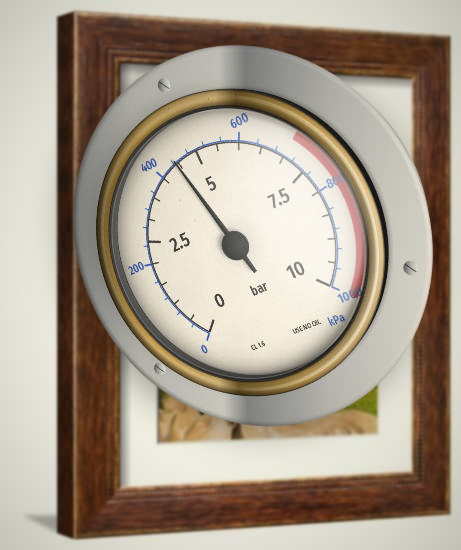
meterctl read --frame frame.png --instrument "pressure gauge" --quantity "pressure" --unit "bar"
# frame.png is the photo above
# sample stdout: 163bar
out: 4.5bar
